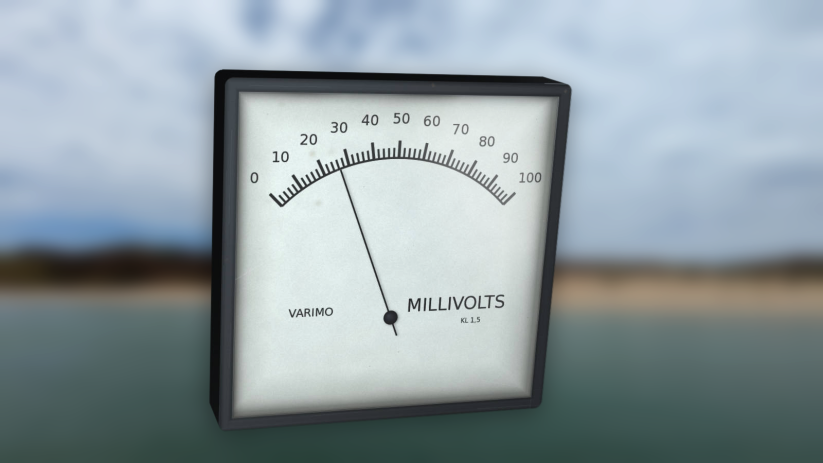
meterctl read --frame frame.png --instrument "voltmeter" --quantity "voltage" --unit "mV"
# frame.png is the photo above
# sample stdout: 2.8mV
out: 26mV
